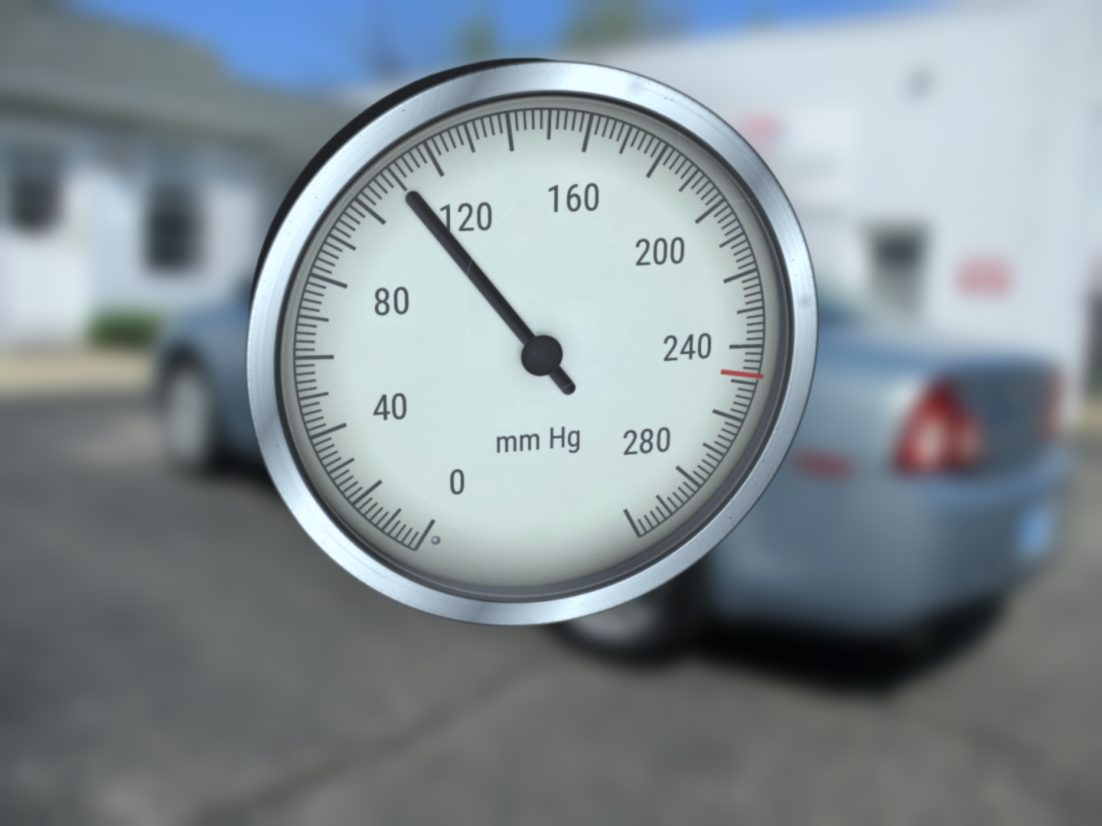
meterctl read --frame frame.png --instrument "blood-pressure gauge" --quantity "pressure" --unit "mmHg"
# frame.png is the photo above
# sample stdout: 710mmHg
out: 110mmHg
